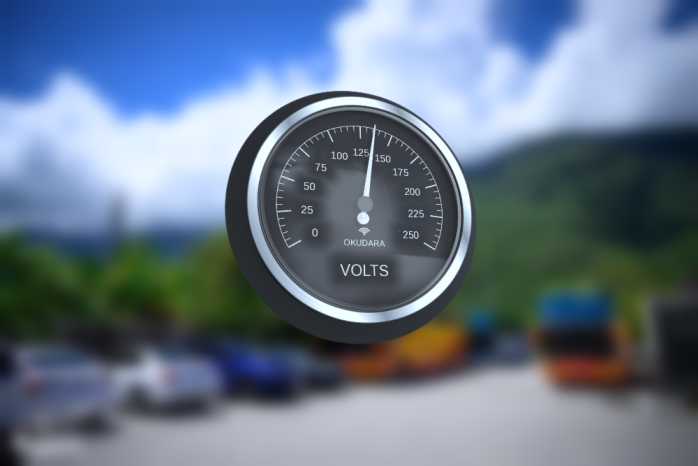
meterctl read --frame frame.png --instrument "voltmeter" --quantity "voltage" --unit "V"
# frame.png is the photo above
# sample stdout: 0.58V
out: 135V
